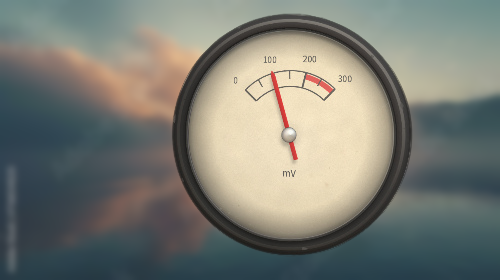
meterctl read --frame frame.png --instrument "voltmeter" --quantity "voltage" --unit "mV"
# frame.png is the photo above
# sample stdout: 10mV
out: 100mV
